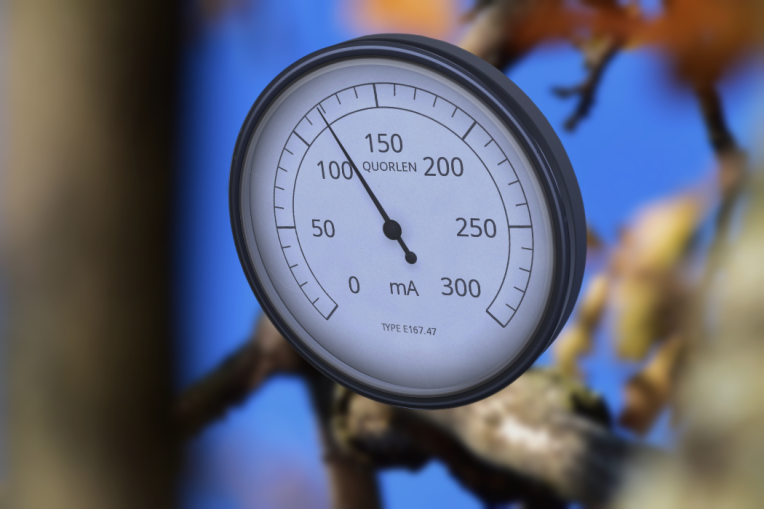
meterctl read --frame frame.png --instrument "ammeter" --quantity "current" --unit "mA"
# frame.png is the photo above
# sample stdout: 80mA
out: 120mA
